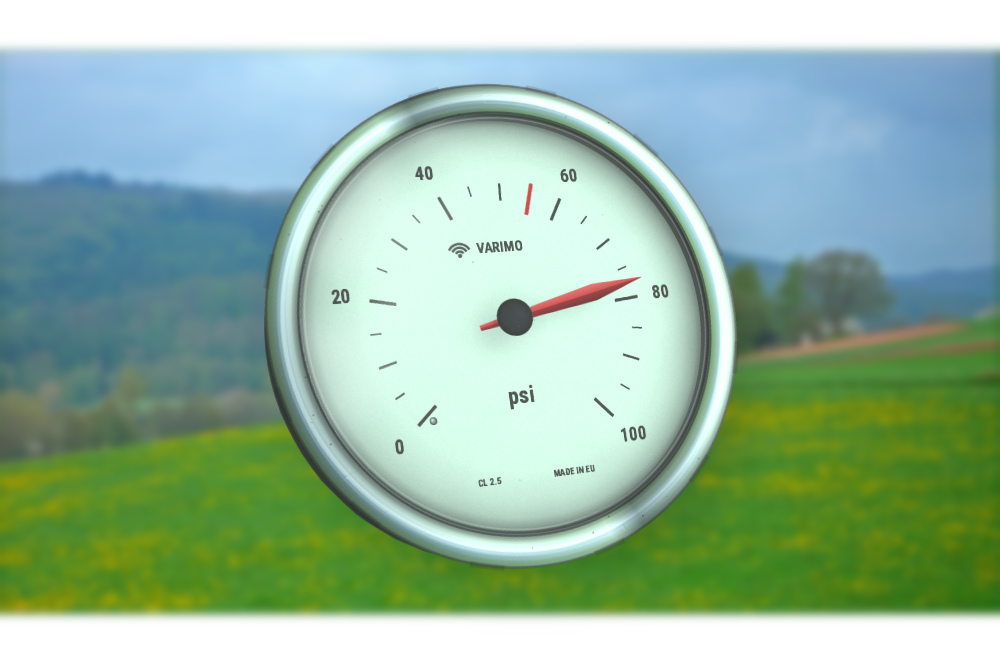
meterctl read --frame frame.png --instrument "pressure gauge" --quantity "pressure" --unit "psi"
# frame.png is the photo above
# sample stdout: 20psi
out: 77.5psi
